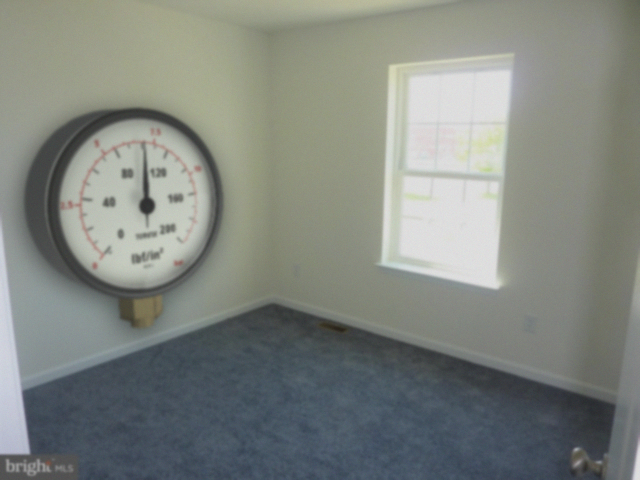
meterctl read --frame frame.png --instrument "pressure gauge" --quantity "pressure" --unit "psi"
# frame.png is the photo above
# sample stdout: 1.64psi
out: 100psi
